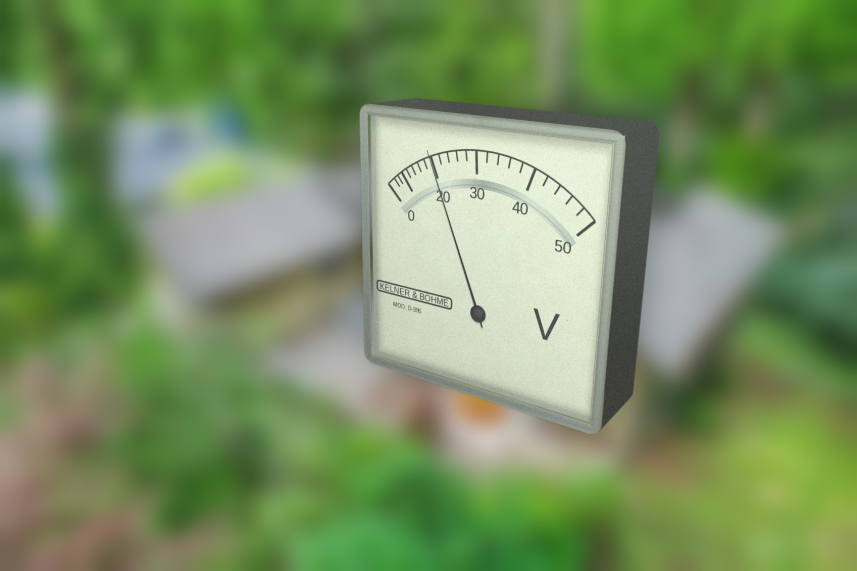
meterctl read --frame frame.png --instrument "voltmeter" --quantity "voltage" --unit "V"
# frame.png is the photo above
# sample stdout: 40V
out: 20V
